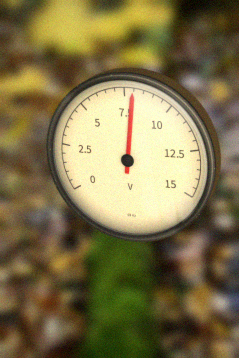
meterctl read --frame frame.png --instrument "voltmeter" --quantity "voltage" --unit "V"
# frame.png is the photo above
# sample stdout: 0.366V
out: 8V
